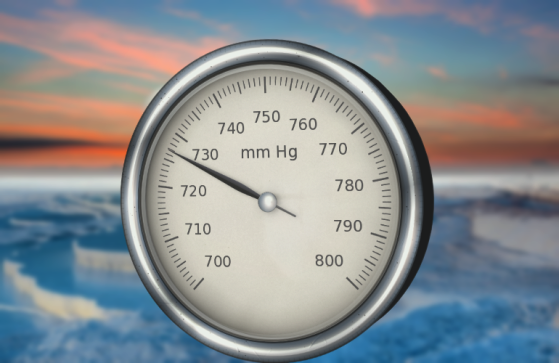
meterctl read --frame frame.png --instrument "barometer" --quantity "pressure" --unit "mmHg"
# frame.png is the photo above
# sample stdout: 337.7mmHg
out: 727mmHg
